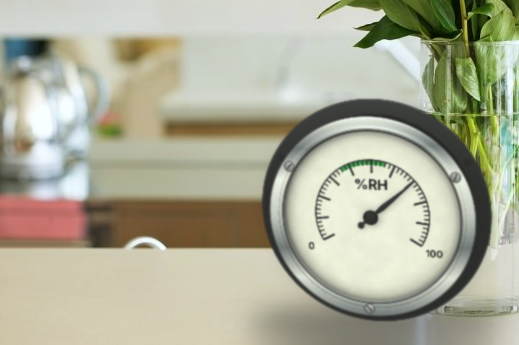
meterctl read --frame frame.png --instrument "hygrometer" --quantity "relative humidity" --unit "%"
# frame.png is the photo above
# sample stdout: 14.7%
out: 70%
